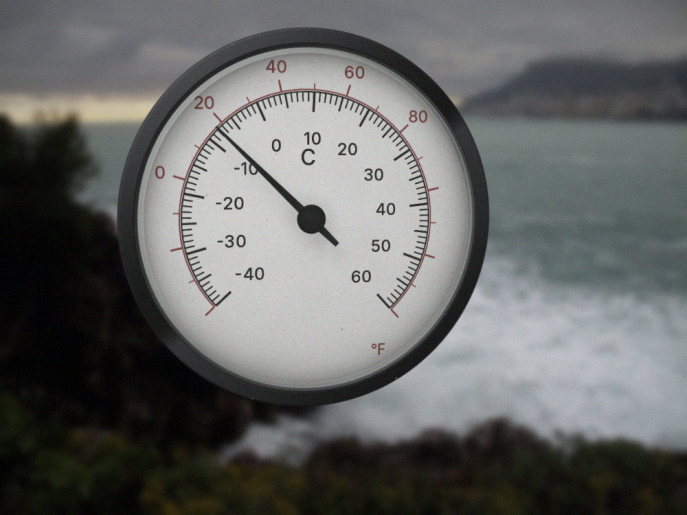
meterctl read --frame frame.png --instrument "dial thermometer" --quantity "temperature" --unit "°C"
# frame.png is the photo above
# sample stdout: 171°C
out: -8°C
